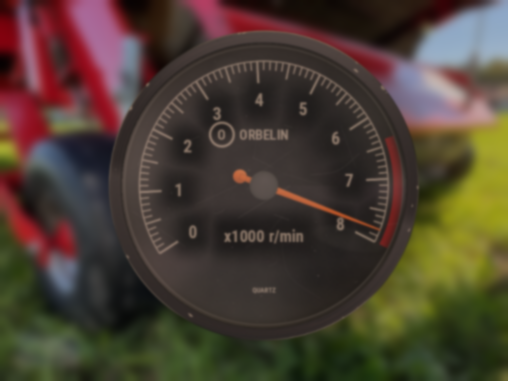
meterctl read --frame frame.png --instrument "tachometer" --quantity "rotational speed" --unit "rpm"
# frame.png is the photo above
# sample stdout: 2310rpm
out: 7800rpm
